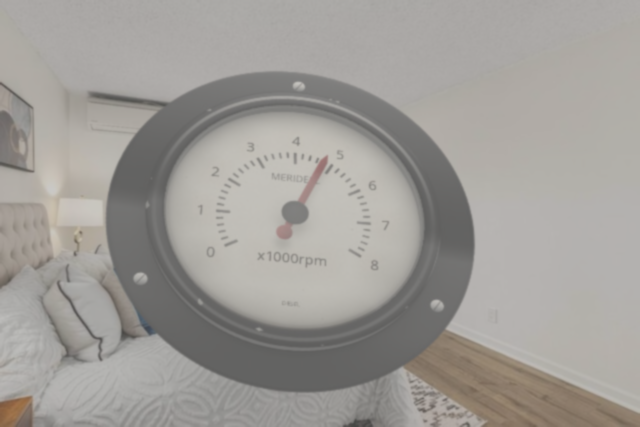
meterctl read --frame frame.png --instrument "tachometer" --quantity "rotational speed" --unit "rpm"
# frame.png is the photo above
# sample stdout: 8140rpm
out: 4800rpm
